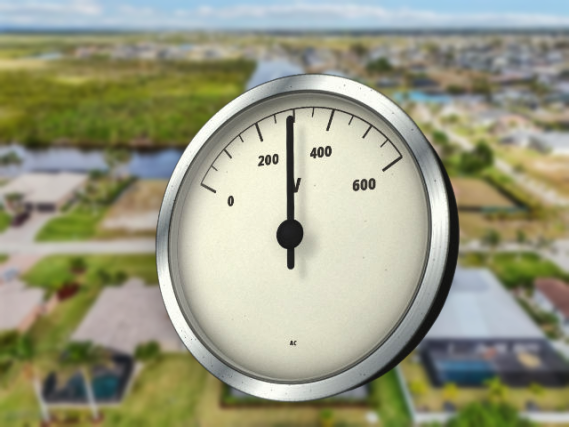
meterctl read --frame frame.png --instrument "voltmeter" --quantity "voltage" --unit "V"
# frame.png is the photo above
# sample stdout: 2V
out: 300V
